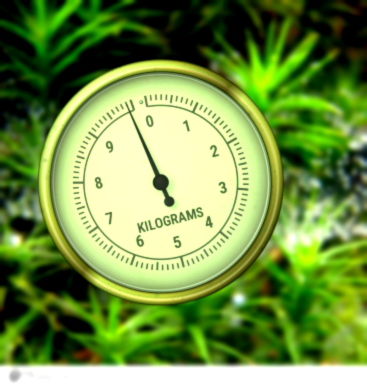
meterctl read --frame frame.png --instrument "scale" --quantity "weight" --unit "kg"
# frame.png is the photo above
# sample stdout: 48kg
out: 9.9kg
